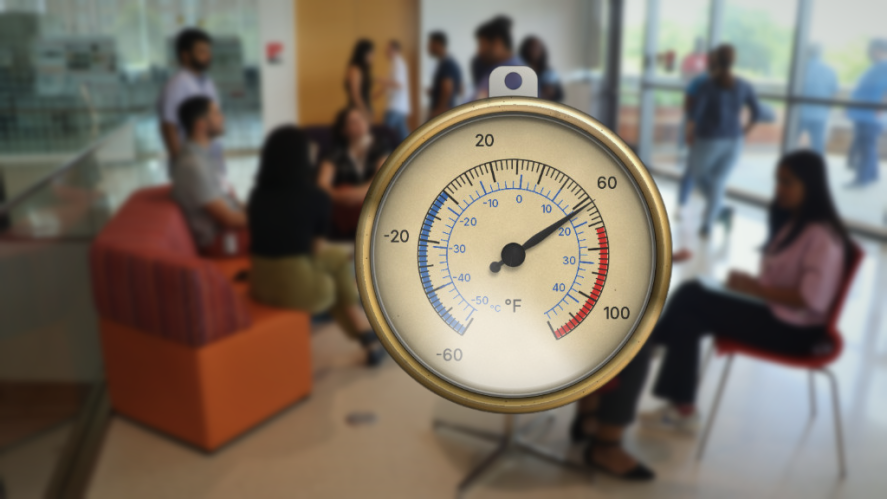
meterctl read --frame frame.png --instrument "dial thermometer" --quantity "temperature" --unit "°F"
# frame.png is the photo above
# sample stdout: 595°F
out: 62°F
